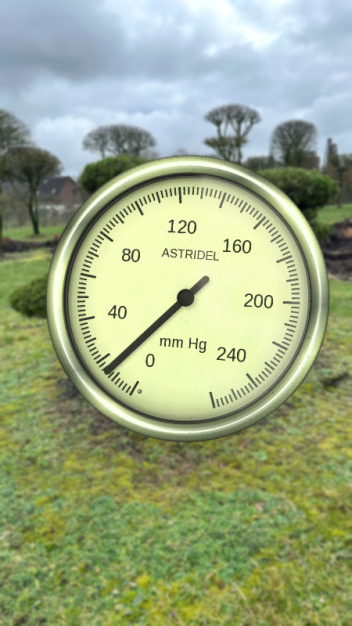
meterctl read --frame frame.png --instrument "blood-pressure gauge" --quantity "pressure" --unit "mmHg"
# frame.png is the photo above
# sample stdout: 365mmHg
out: 14mmHg
